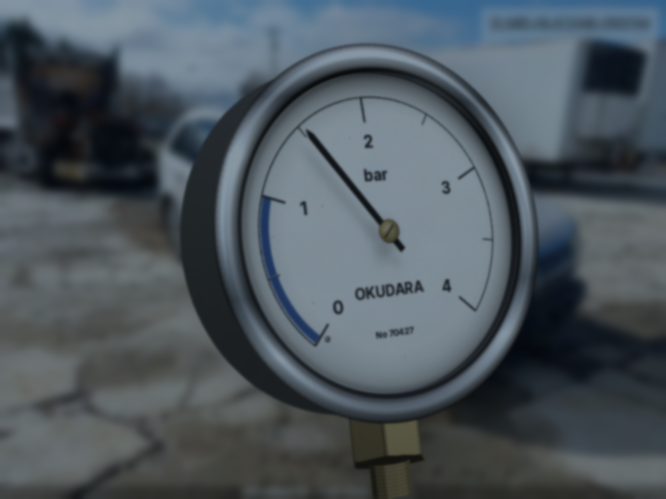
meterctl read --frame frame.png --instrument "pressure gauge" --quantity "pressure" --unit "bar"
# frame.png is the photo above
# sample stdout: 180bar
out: 1.5bar
